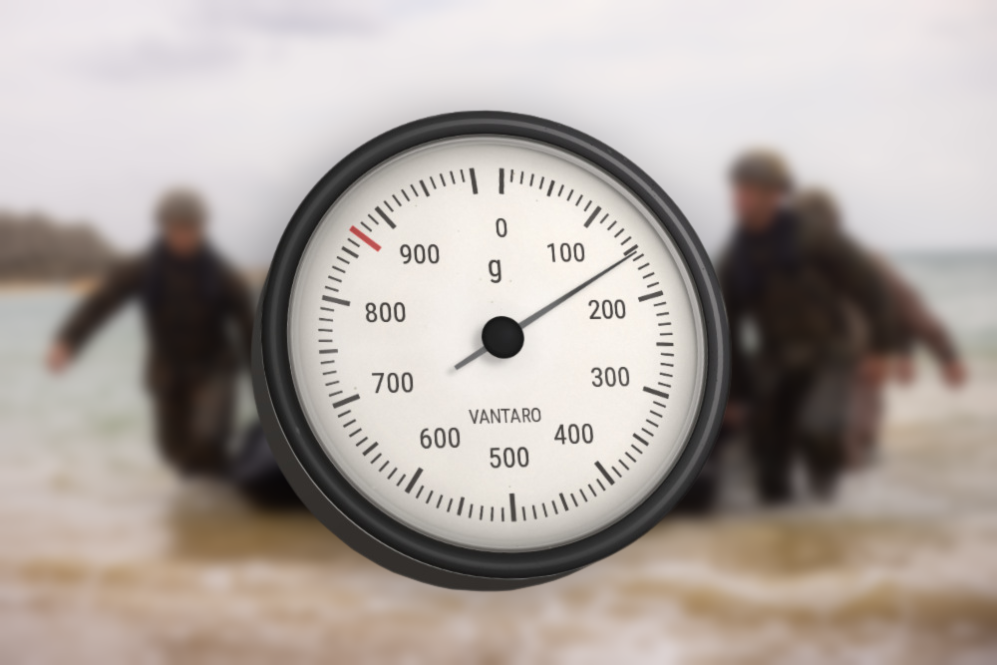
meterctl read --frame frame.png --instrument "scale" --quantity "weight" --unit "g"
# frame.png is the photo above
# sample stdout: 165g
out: 155g
